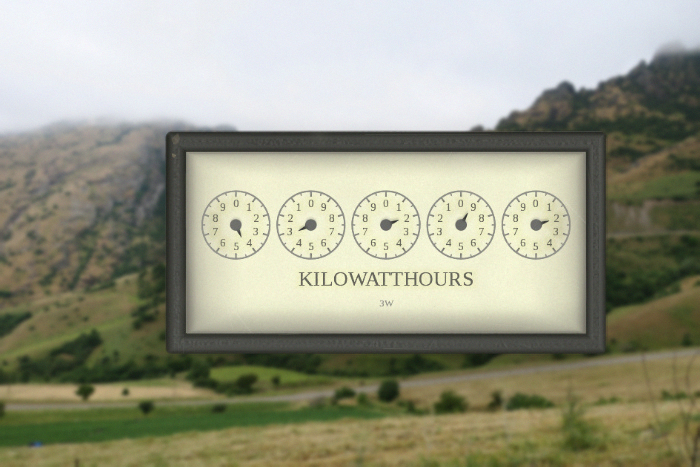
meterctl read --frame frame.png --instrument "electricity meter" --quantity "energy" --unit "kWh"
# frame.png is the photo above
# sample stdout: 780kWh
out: 43192kWh
